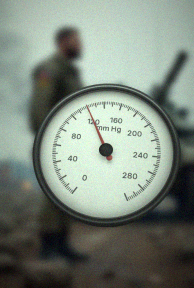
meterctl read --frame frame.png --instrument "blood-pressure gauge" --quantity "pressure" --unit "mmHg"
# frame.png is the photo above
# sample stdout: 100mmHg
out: 120mmHg
